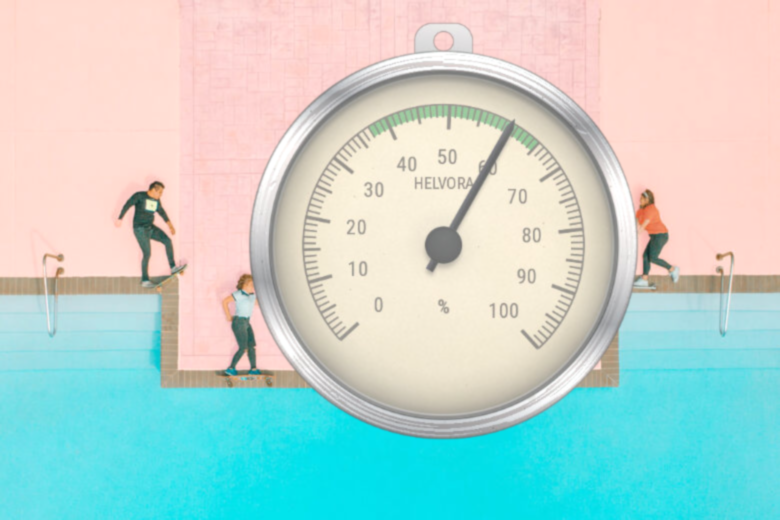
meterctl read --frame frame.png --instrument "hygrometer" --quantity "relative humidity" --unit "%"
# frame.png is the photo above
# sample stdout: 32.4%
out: 60%
